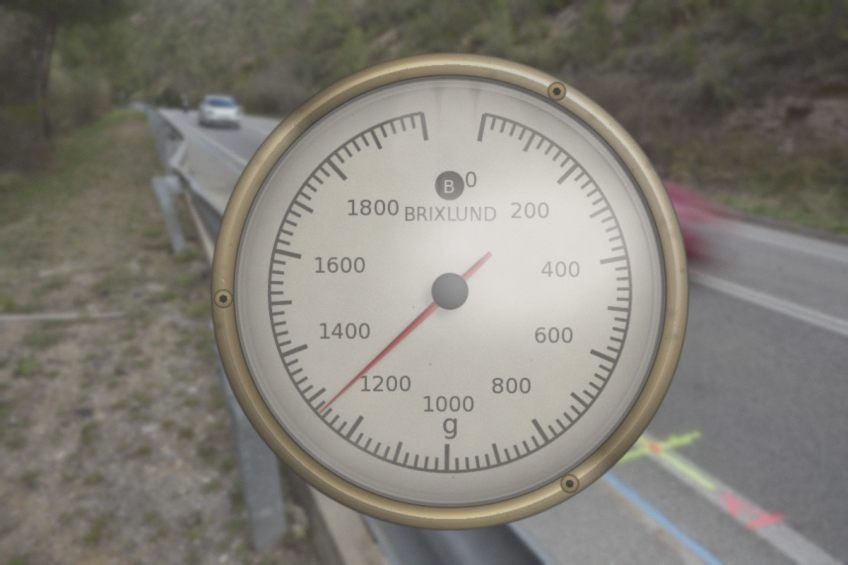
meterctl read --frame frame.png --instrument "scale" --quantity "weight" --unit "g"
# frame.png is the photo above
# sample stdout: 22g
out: 1270g
